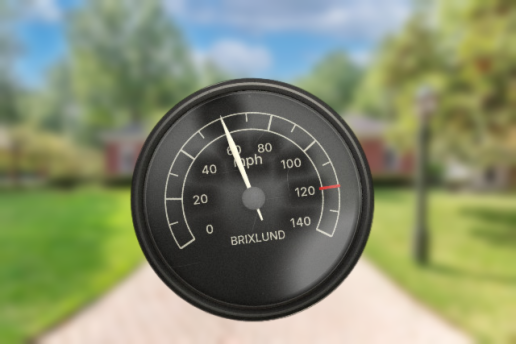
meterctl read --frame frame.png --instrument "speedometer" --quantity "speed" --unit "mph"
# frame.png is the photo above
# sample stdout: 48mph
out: 60mph
